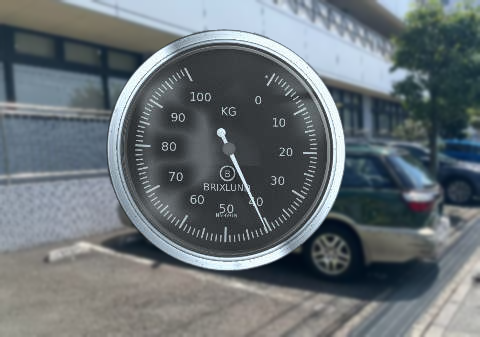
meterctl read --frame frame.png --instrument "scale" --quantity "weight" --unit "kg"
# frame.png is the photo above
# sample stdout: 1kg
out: 41kg
